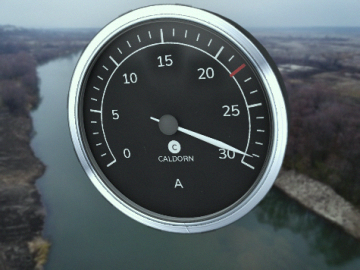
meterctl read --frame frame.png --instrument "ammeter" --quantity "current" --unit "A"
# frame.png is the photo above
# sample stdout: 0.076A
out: 29A
